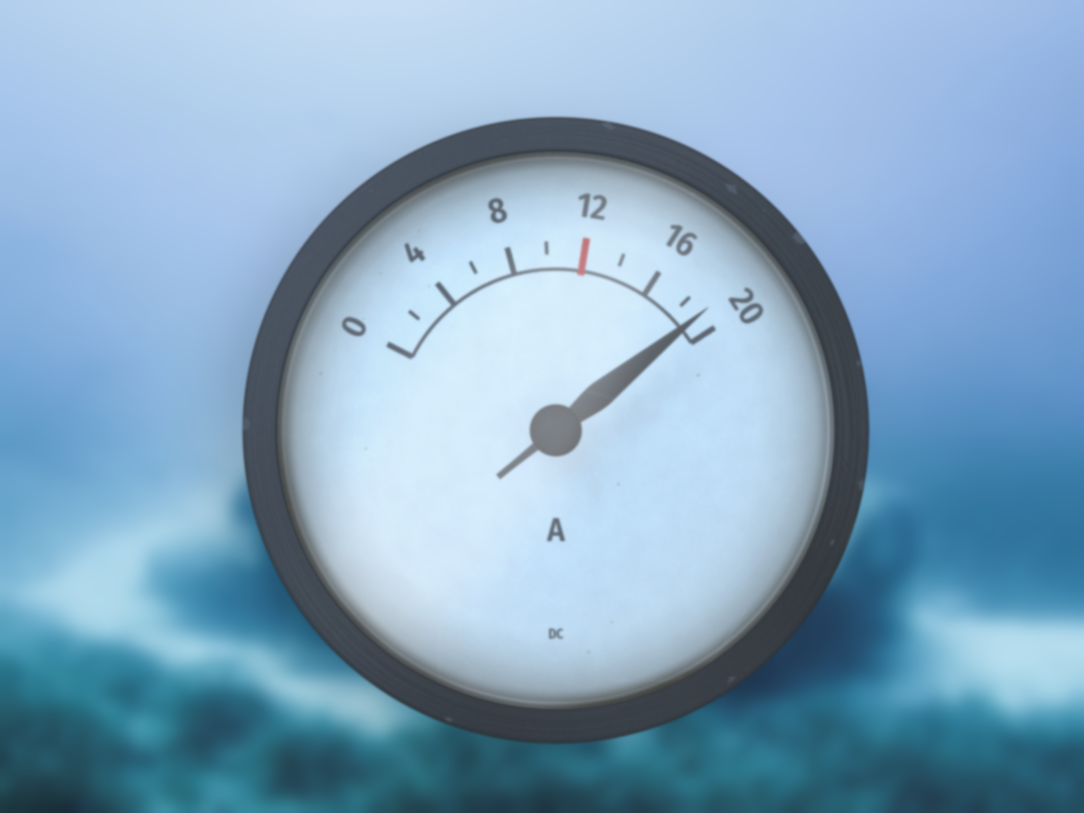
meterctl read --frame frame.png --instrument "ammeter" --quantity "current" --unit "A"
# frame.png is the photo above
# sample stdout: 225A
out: 19A
